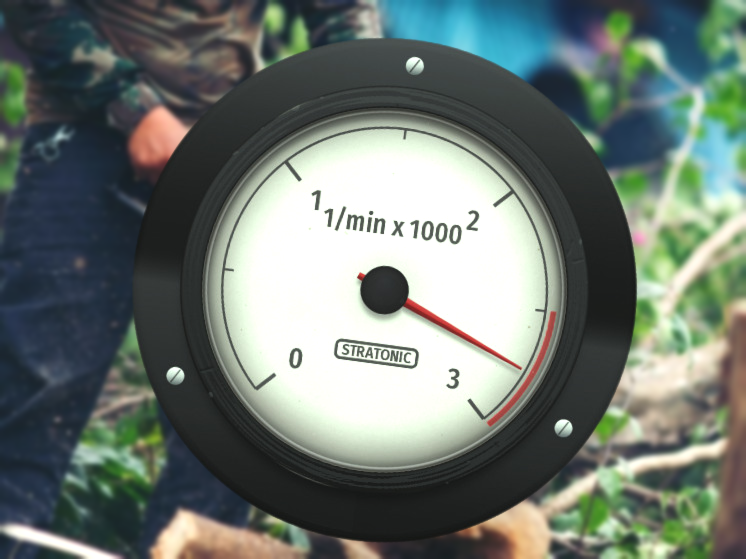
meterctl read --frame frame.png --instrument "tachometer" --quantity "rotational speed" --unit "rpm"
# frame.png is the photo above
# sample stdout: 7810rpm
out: 2750rpm
